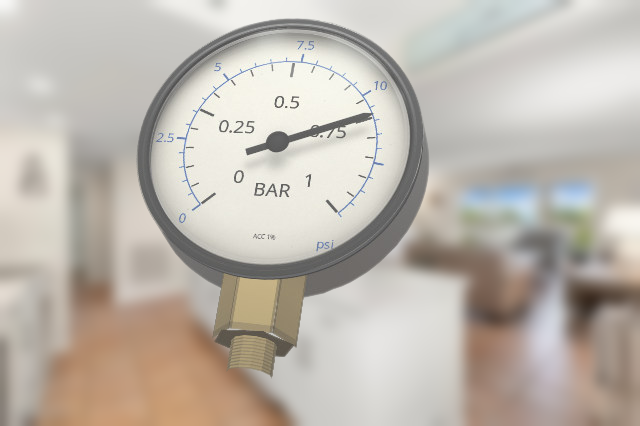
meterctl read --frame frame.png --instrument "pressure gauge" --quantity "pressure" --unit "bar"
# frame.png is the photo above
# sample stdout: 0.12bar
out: 0.75bar
